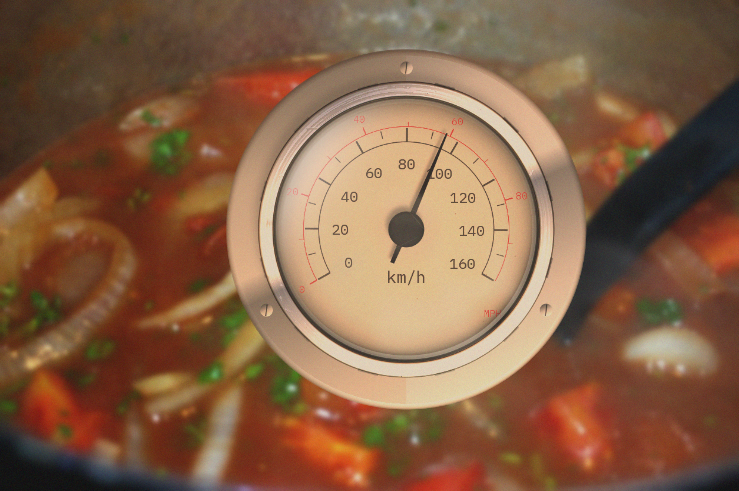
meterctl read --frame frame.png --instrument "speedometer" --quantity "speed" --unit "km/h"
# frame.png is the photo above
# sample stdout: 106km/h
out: 95km/h
